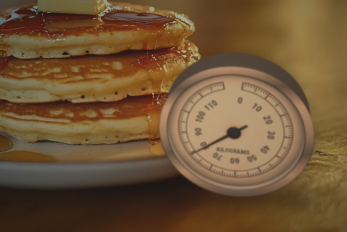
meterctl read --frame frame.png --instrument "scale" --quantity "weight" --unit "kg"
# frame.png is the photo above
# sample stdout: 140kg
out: 80kg
